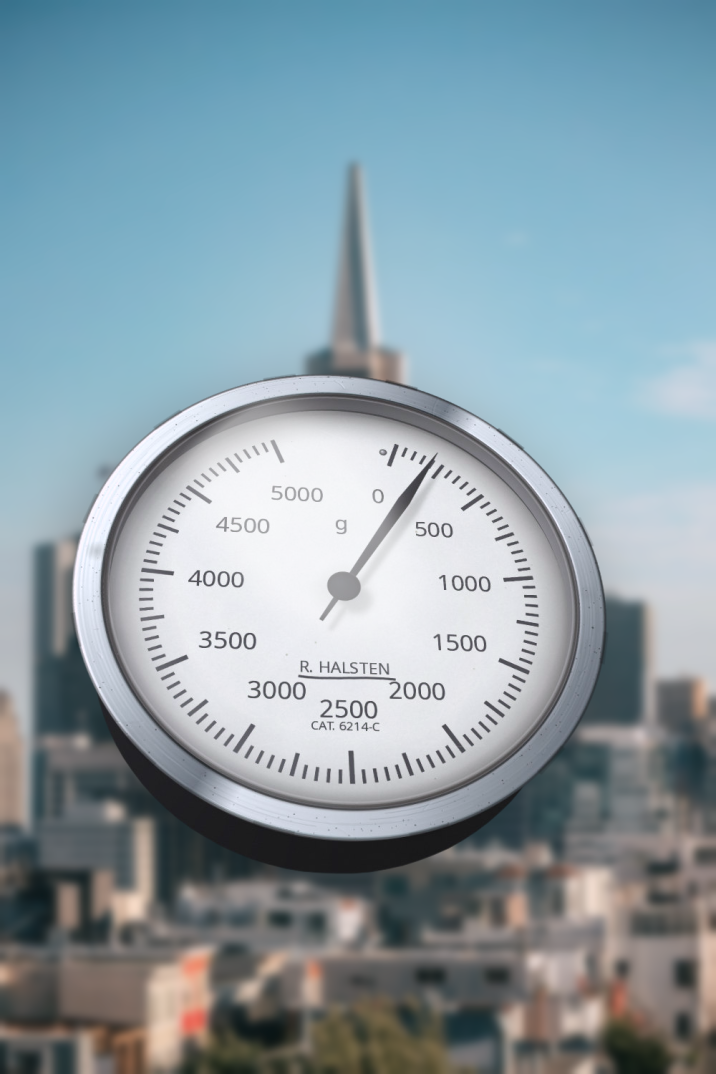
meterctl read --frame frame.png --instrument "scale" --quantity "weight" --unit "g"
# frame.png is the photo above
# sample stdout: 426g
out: 200g
